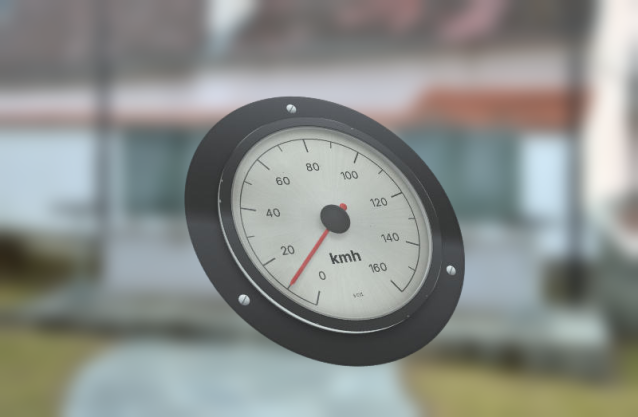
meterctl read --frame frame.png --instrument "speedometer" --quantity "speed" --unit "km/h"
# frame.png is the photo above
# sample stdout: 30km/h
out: 10km/h
